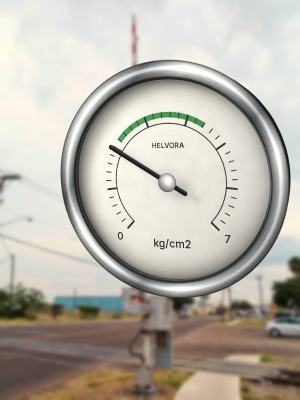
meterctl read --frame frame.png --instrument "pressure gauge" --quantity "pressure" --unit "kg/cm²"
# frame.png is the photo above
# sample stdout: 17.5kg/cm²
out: 2kg/cm²
